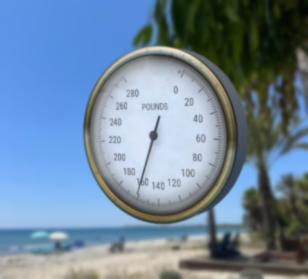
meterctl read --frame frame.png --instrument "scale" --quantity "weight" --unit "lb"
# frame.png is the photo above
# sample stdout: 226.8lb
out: 160lb
